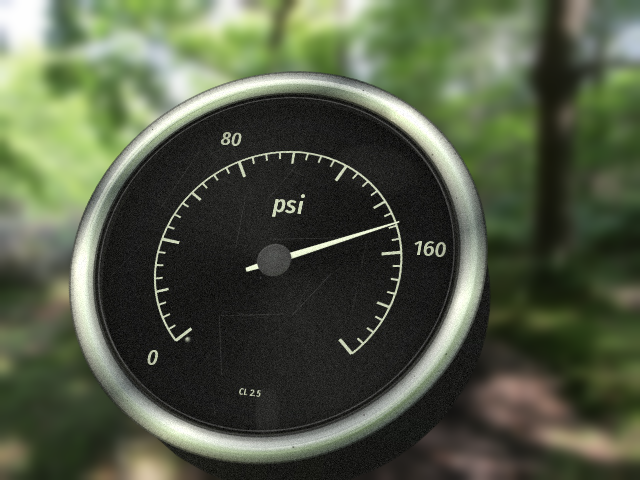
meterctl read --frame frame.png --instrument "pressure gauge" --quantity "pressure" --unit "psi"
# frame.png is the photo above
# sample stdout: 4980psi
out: 150psi
